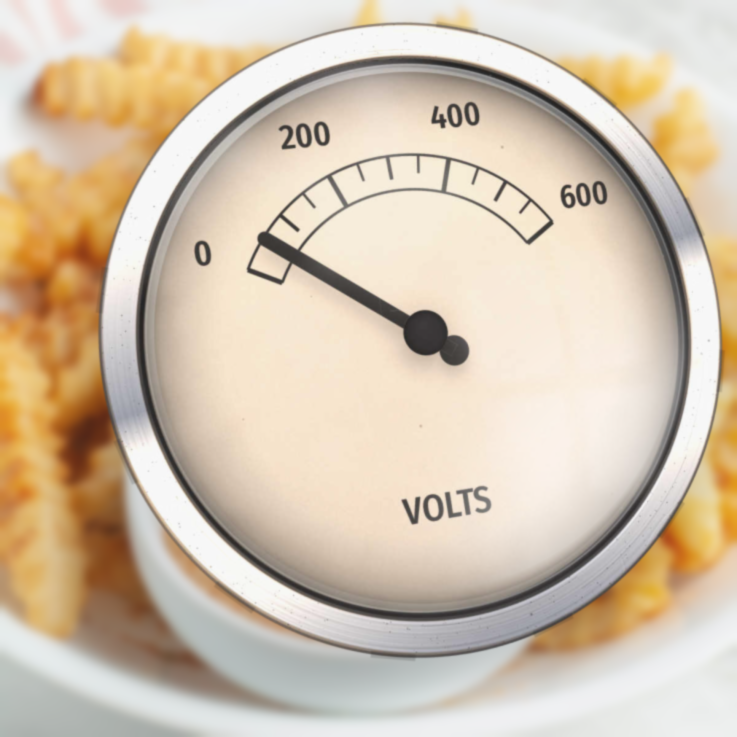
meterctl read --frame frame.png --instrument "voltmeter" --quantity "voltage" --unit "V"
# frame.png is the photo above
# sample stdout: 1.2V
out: 50V
